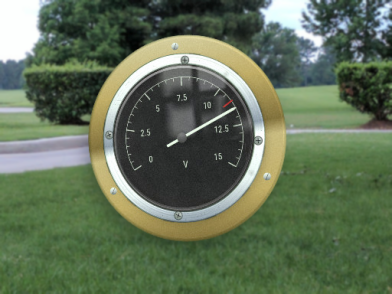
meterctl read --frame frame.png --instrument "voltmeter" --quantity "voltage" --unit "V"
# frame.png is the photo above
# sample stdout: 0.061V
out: 11.5V
